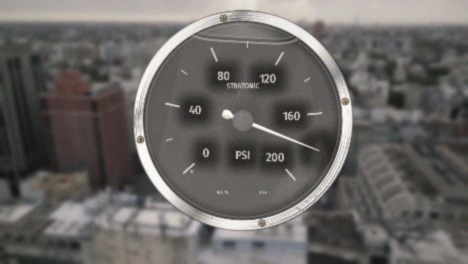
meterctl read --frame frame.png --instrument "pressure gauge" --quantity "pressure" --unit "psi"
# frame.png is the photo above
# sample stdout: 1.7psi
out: 180psi
